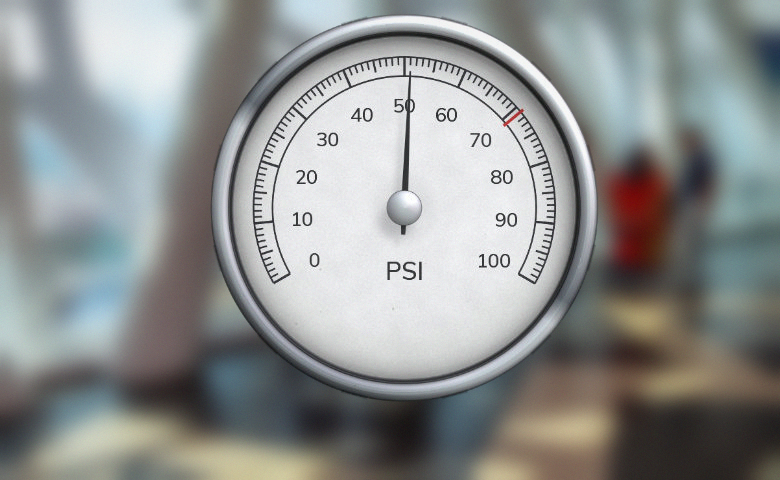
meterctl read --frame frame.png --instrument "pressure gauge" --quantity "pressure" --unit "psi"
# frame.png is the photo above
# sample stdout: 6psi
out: 51psi
